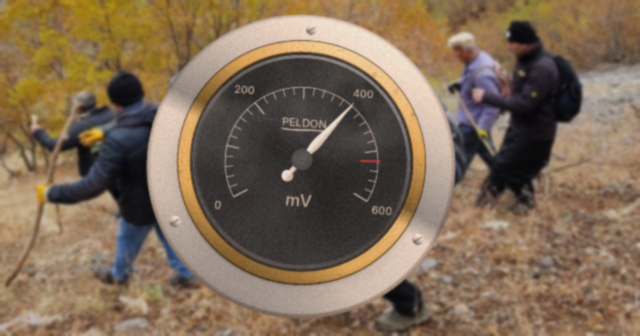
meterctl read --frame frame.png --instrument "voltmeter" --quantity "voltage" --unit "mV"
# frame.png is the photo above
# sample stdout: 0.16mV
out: 400mV
